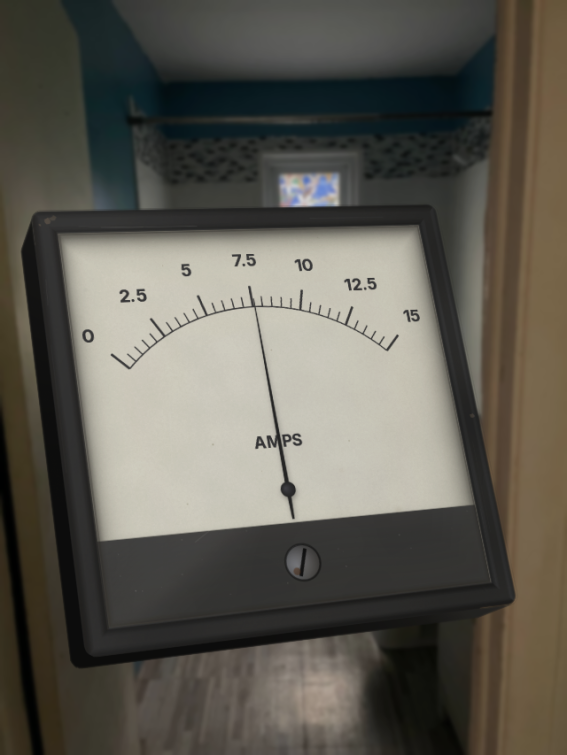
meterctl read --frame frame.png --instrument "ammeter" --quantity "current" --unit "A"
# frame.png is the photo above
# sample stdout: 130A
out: 7.5A
